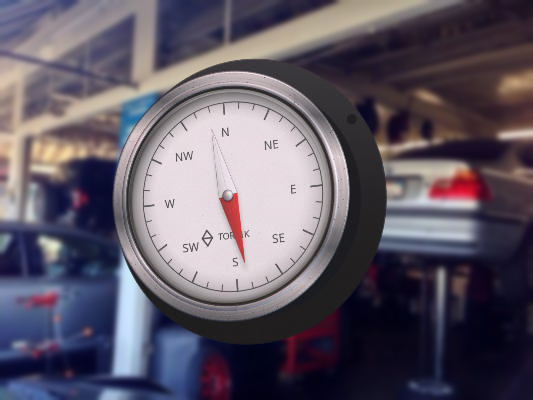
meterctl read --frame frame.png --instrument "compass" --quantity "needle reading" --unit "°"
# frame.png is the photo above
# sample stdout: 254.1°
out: 170°
